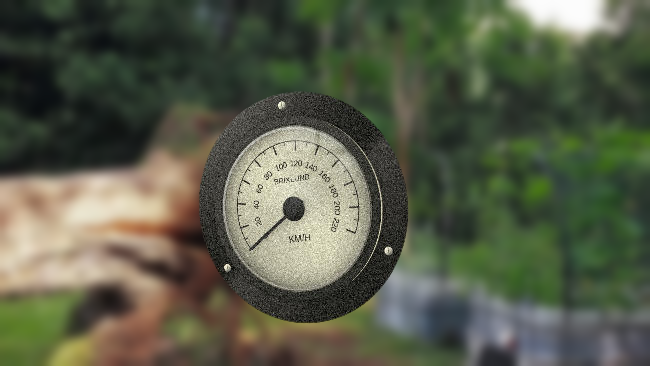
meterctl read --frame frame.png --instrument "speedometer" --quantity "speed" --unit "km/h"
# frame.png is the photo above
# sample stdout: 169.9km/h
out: 0km/h
